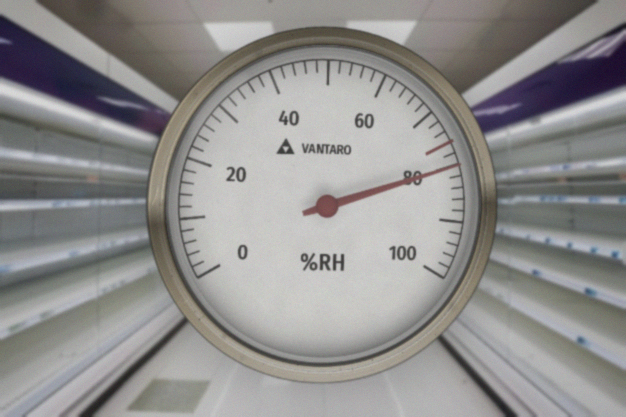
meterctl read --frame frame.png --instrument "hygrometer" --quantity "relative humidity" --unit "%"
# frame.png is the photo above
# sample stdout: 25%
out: 80%
